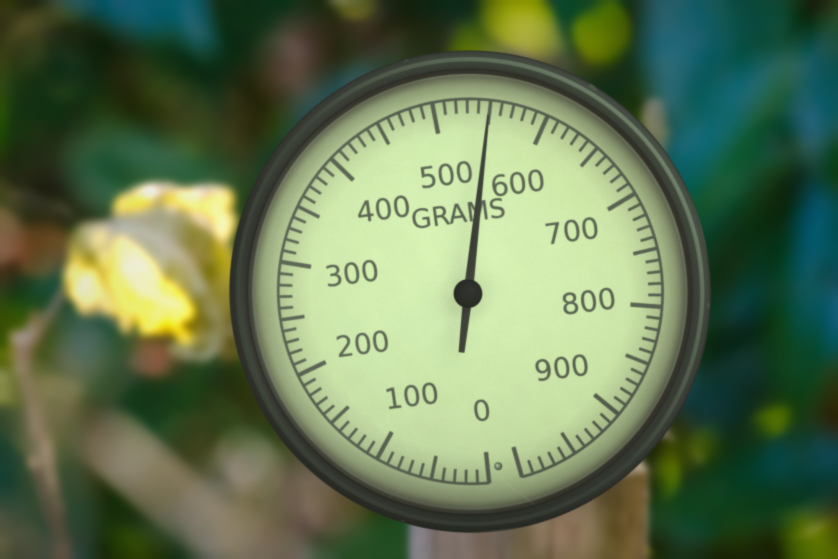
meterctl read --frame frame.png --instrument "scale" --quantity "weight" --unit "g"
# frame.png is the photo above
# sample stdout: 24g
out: 550g
